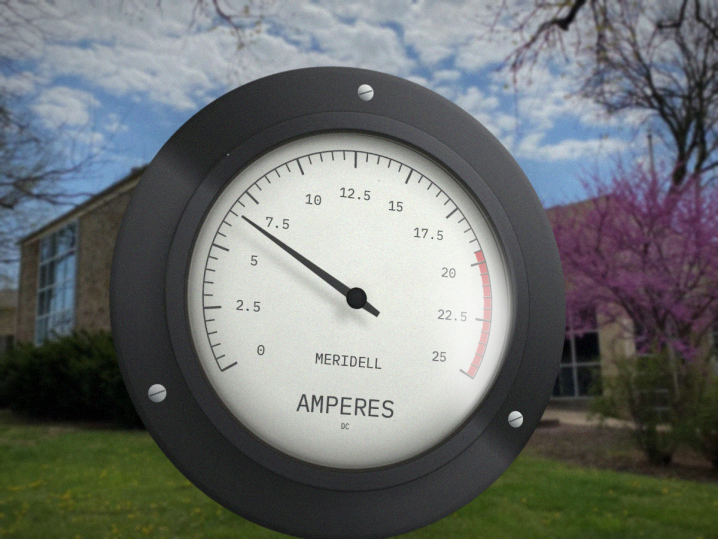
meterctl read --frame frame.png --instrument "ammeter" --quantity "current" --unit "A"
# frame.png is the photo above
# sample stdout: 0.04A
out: 6.5A
